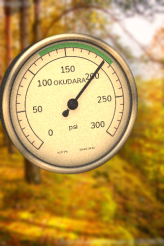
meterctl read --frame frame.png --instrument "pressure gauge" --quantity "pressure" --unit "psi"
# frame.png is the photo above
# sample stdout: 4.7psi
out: 200psi
